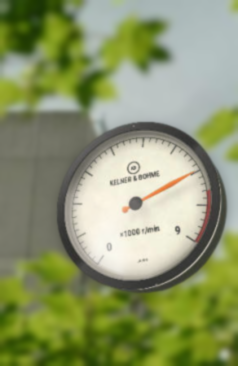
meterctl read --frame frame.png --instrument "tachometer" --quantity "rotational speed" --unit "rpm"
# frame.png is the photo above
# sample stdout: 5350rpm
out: 7000rpm
